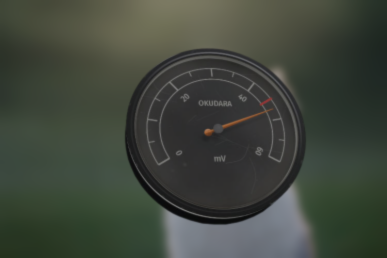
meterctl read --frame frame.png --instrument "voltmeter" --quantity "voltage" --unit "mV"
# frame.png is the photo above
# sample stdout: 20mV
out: 47.5mV
